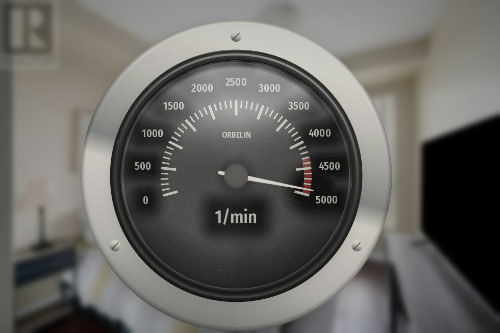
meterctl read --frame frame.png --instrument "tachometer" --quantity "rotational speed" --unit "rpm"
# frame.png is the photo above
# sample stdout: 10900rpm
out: 4900rpm
